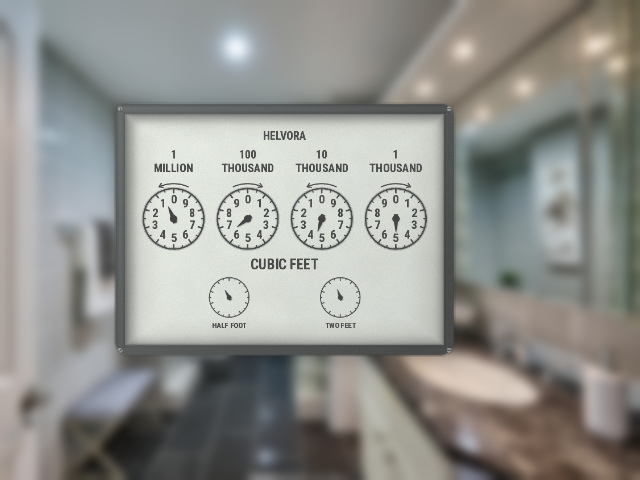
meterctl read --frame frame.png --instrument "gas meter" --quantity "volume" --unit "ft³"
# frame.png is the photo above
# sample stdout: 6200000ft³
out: 64500ft³
